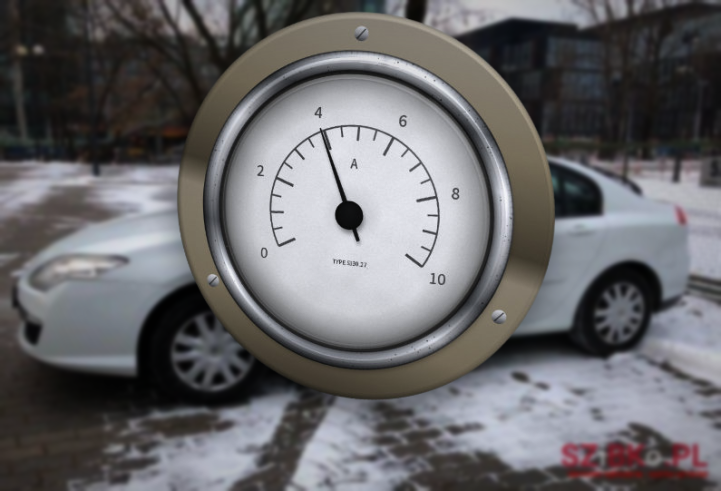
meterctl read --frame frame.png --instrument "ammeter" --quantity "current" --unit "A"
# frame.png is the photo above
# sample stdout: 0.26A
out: 4A
